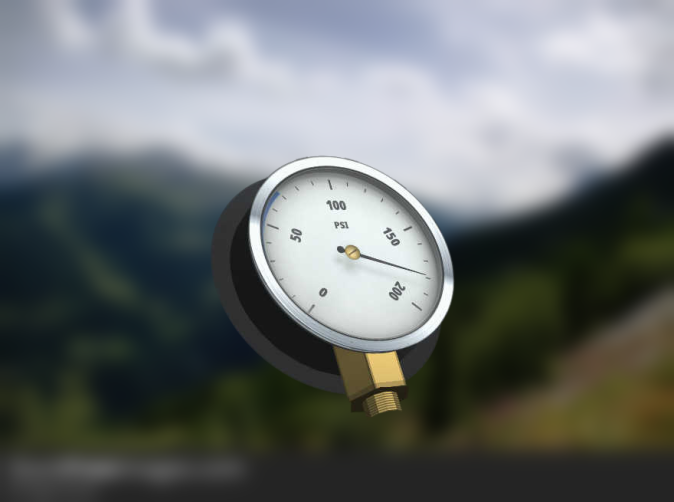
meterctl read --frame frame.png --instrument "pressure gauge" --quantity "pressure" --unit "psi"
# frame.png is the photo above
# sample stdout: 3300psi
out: 180psi
